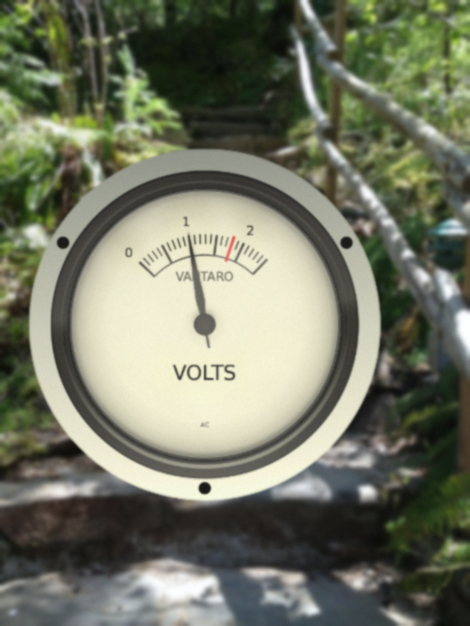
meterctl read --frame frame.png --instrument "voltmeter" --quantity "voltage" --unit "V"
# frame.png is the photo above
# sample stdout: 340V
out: 1V
